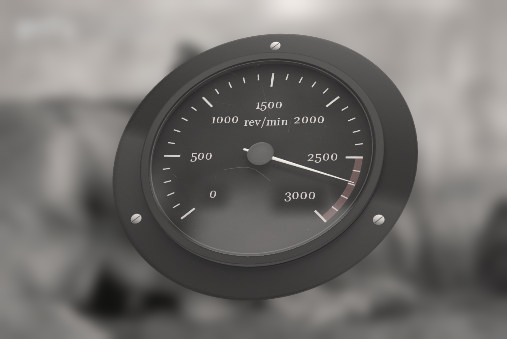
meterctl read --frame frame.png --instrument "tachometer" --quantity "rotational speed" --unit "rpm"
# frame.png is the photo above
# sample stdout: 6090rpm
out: 2700rpm
